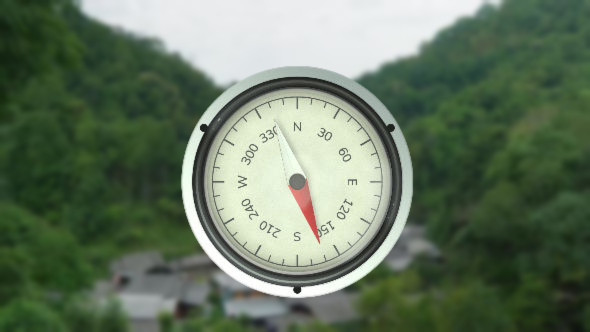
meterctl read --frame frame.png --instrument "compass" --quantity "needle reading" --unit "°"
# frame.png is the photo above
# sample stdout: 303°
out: 160°
